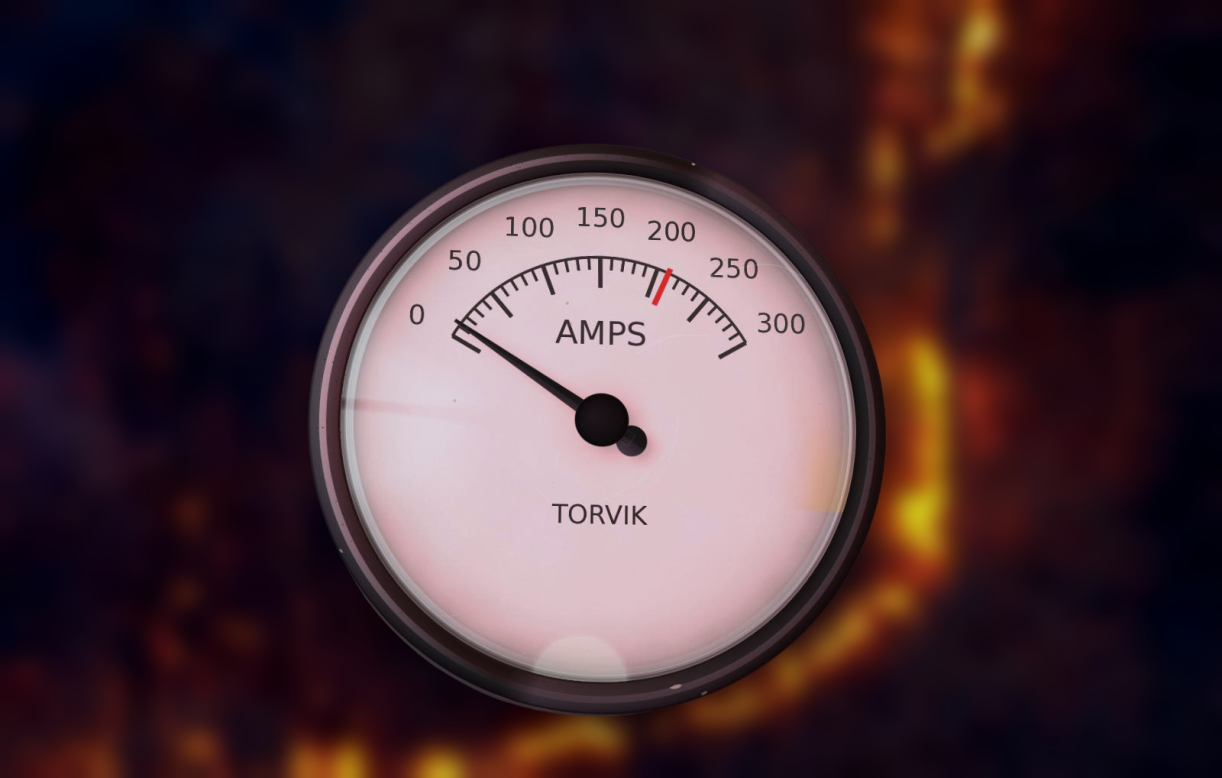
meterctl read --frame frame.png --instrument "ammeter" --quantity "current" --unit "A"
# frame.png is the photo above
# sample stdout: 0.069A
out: 10A
